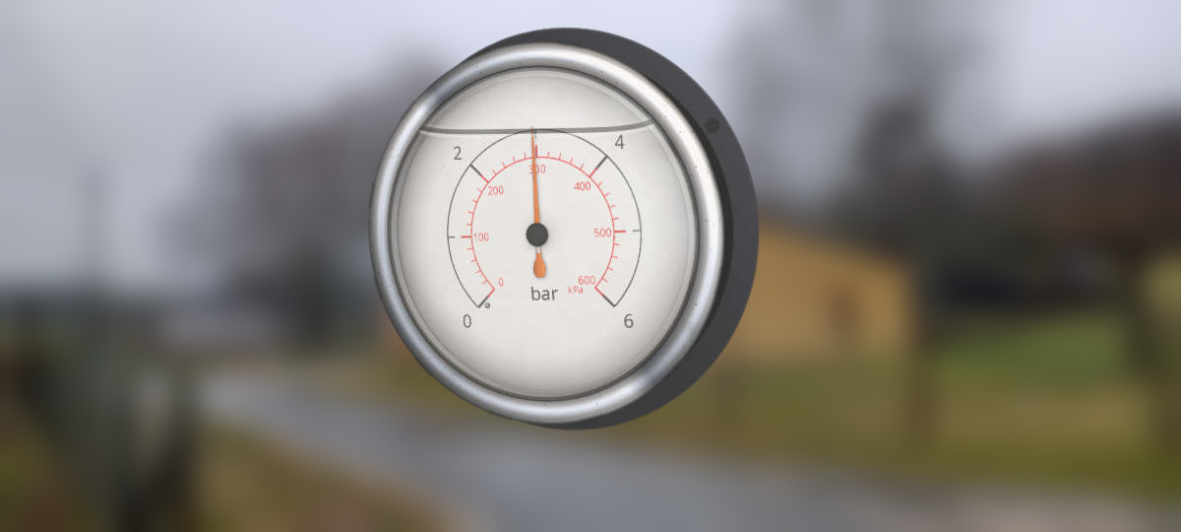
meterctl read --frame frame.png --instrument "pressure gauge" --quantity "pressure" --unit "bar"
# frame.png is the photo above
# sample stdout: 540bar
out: 3bar
